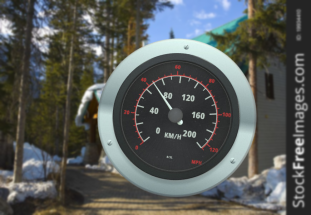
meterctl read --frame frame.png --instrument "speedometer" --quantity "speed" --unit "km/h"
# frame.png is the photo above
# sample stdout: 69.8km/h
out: 70km/h
